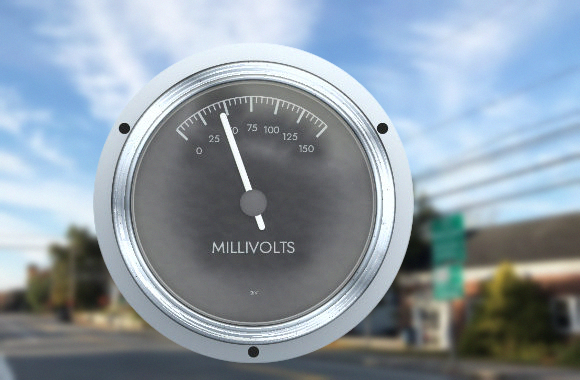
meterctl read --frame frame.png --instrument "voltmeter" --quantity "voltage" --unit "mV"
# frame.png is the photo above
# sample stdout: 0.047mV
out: 45mV
